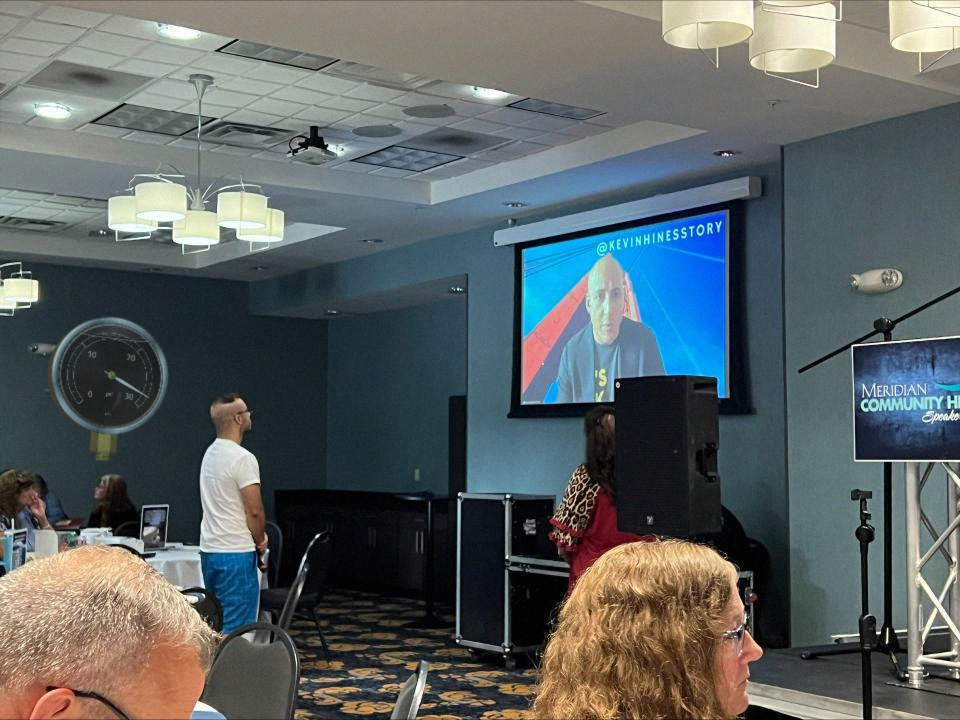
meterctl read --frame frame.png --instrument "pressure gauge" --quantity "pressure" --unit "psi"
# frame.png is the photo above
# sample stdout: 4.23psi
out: 28psi
